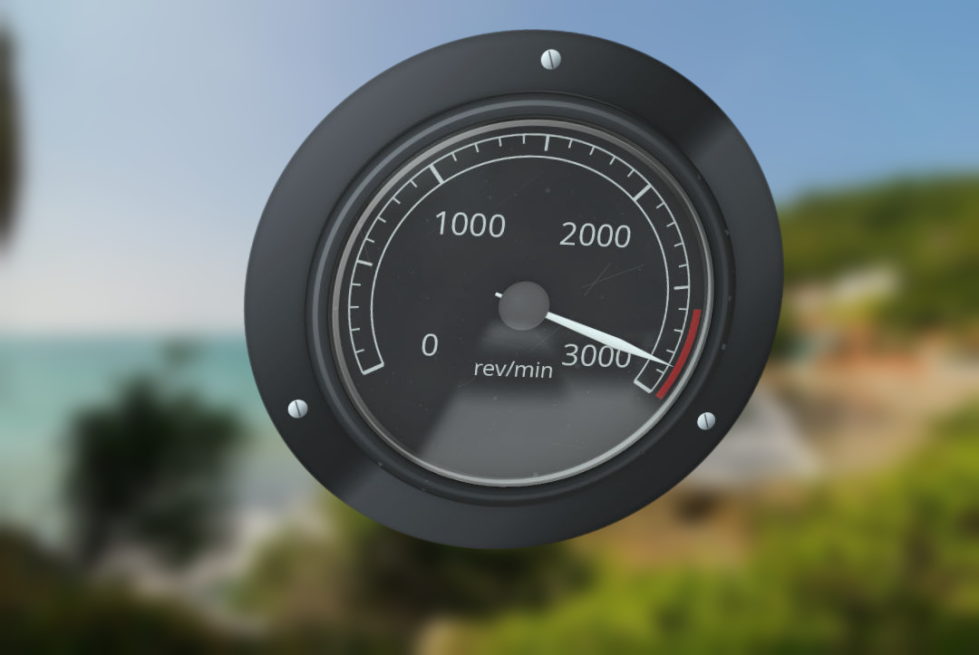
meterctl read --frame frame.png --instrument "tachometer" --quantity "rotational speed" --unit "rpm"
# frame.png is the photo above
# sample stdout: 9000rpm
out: 2850rpm
